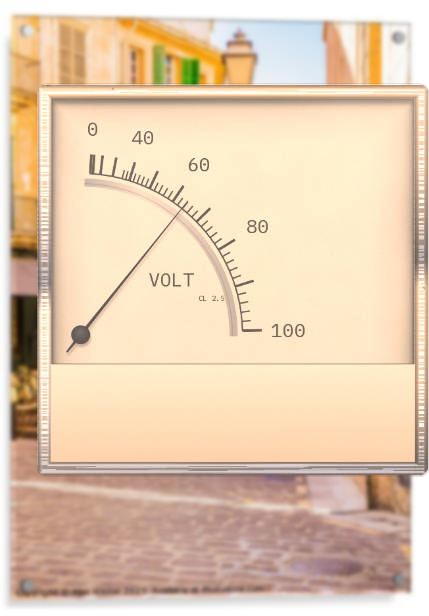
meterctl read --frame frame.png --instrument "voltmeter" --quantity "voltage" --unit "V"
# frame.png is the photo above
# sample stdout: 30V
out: 64V
